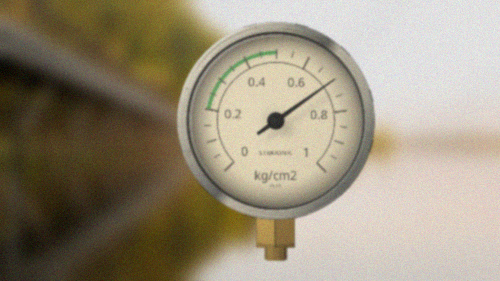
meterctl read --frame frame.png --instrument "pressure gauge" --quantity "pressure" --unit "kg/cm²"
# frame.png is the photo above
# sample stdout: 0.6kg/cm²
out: 0.7kg/cm²
